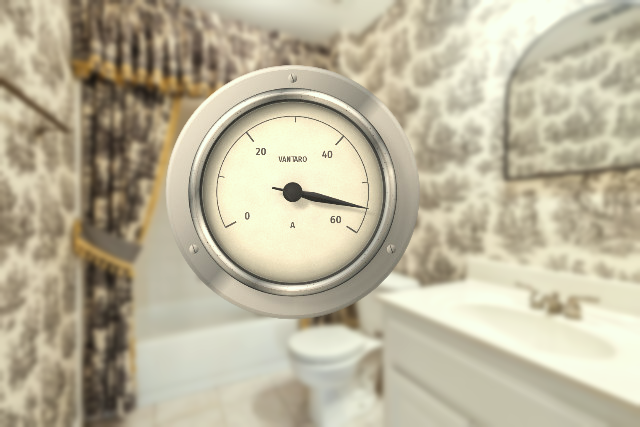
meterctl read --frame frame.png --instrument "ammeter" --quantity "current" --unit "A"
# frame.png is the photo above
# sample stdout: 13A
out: 55A
